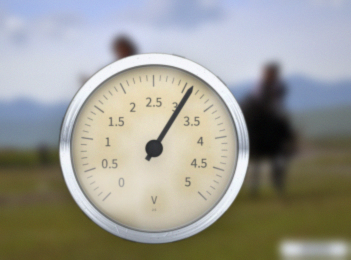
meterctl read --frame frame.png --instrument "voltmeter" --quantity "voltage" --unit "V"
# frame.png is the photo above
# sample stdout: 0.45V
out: 3.1V
